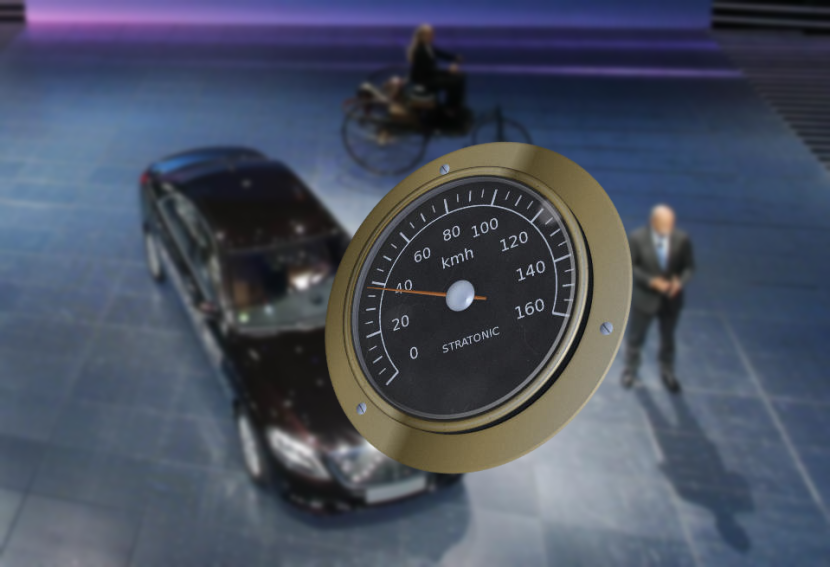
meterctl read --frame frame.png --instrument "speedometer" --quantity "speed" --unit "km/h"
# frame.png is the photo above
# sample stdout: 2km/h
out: 37.5km/h
